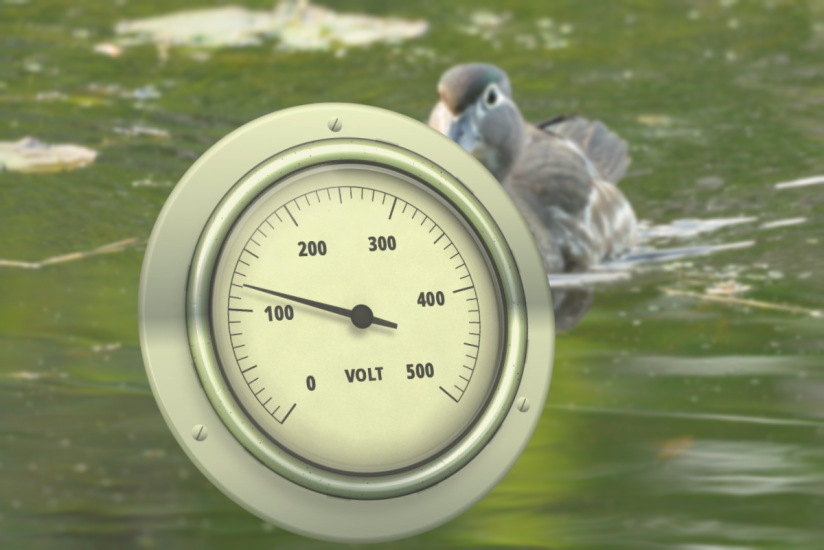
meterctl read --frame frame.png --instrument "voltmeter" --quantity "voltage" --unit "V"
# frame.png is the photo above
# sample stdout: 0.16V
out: 120V
